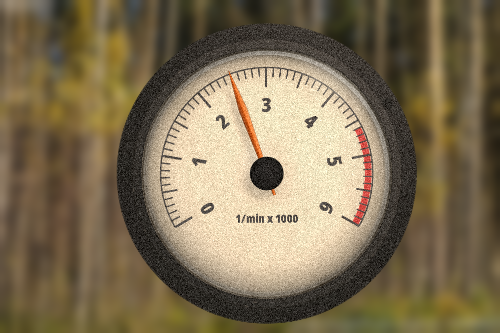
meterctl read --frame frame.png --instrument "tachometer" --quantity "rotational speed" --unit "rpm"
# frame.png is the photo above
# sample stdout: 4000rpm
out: 2500rpm
